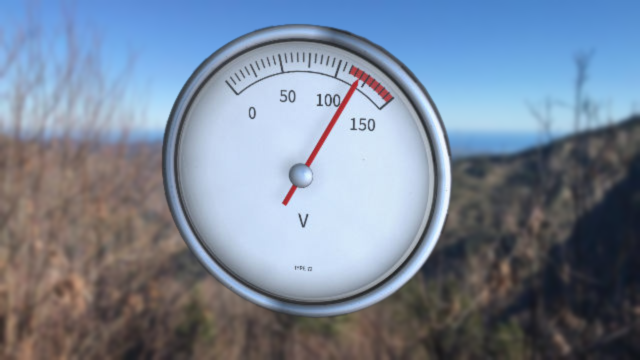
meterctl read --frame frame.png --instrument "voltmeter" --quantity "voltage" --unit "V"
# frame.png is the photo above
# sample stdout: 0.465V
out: 120V
